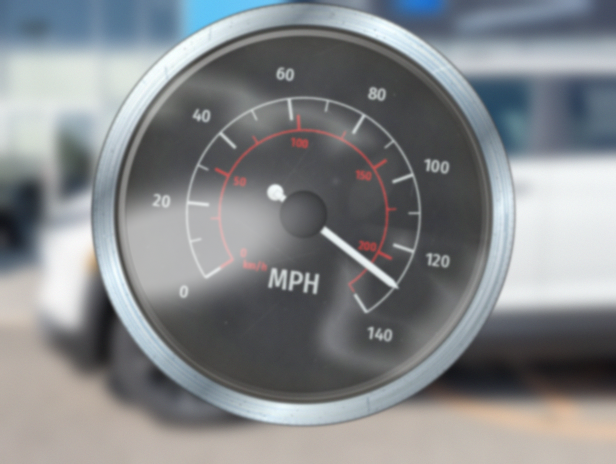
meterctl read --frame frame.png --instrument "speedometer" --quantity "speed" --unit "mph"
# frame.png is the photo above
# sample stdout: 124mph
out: 130mph
